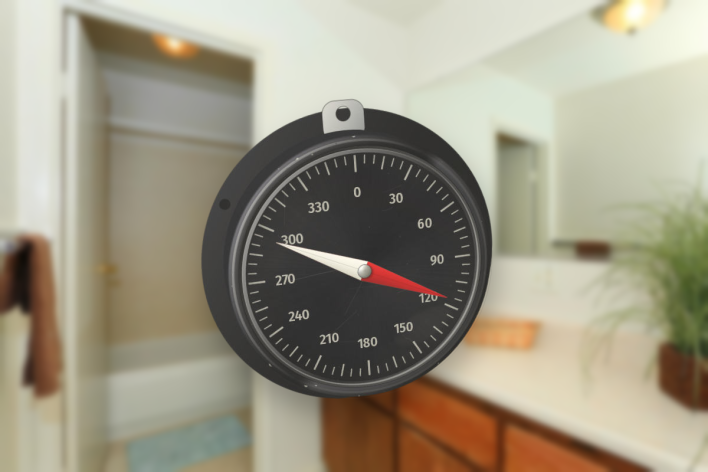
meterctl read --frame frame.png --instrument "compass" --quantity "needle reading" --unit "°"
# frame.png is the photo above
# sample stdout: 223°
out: 115°
